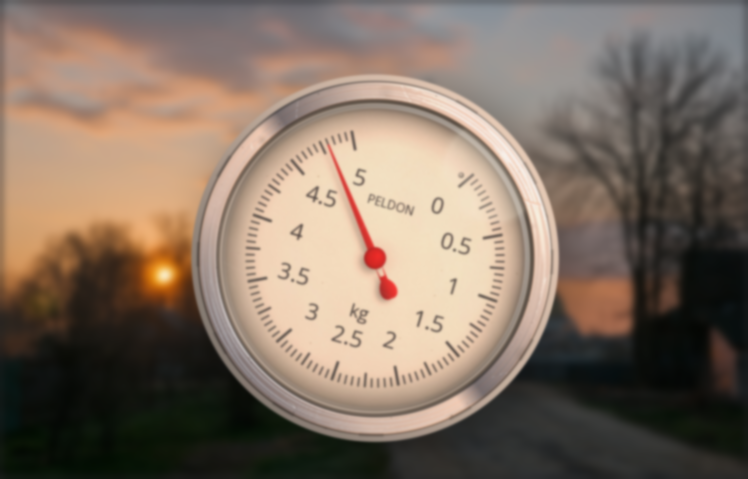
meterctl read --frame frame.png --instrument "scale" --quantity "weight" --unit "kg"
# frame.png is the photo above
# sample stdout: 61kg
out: 4.8kg
